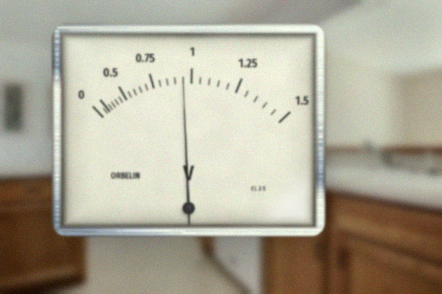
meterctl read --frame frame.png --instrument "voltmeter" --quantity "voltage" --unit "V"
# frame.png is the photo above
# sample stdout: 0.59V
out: 0.95V
